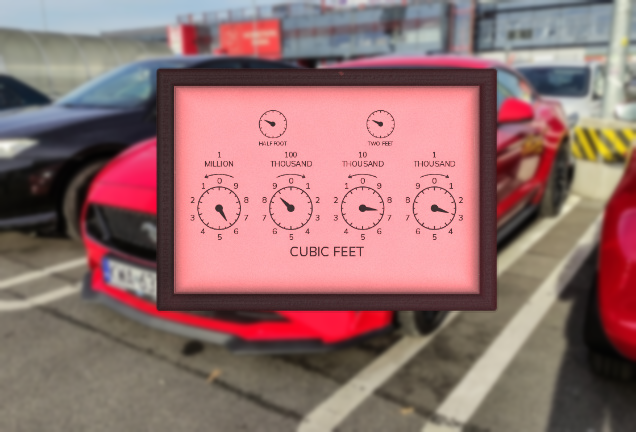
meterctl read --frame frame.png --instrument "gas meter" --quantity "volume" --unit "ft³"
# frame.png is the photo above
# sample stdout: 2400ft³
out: 587300ft³
